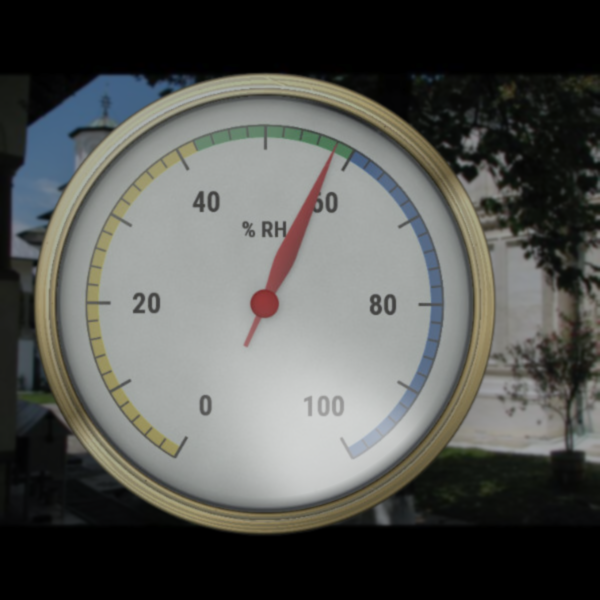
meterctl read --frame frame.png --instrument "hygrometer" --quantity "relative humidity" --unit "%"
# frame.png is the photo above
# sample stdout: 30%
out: 58%
